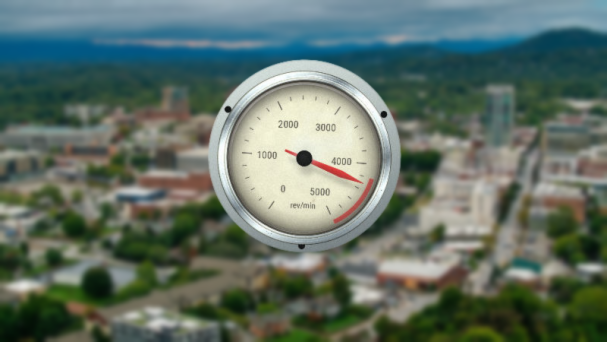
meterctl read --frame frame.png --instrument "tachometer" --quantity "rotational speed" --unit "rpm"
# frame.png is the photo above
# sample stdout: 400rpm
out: 4300rpm
